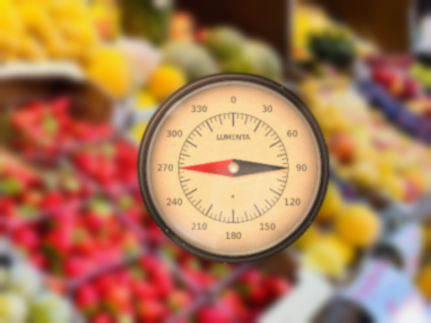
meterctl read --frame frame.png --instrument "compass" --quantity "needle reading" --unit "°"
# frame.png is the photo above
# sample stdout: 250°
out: 270°
